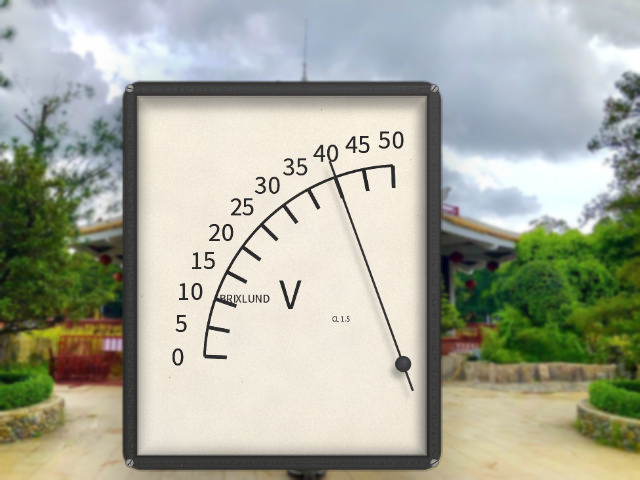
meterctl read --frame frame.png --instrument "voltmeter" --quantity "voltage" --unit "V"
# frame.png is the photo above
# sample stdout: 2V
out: 40V
